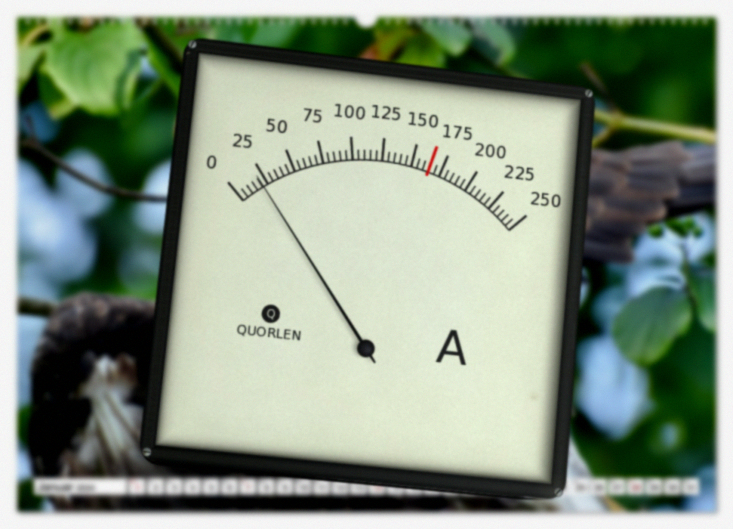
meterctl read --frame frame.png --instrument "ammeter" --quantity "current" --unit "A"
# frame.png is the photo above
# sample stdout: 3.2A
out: 20A
